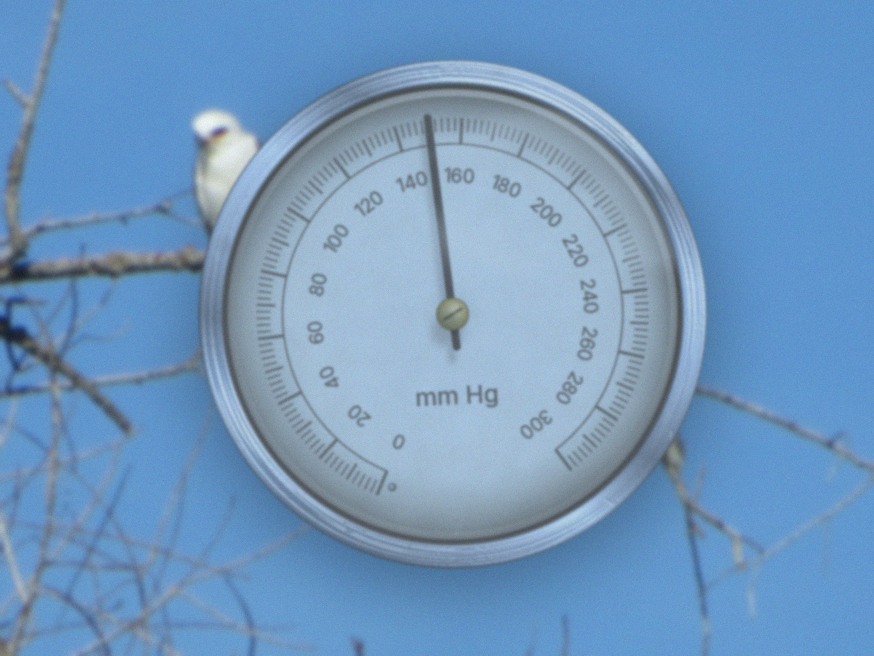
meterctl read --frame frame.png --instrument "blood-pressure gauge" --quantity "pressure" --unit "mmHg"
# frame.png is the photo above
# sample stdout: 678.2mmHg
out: 150mmHg
